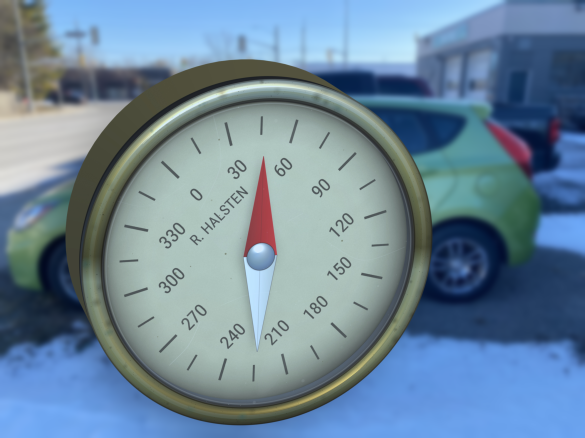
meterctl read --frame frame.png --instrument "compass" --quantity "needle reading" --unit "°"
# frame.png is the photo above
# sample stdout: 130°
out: 45°
